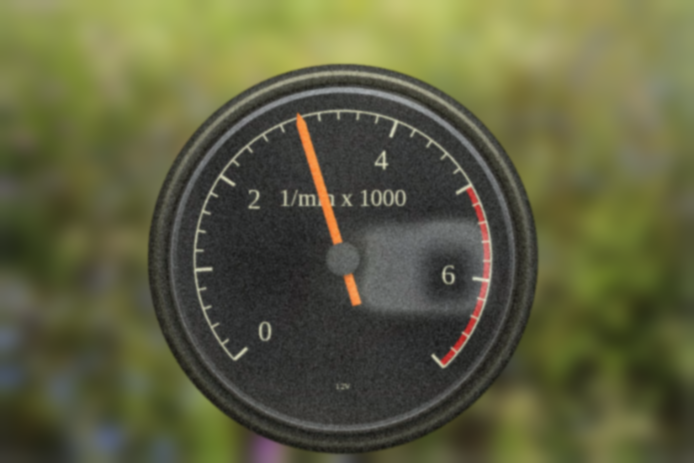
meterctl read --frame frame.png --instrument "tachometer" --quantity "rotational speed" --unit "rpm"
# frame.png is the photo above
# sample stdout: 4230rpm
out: 3000rpm
